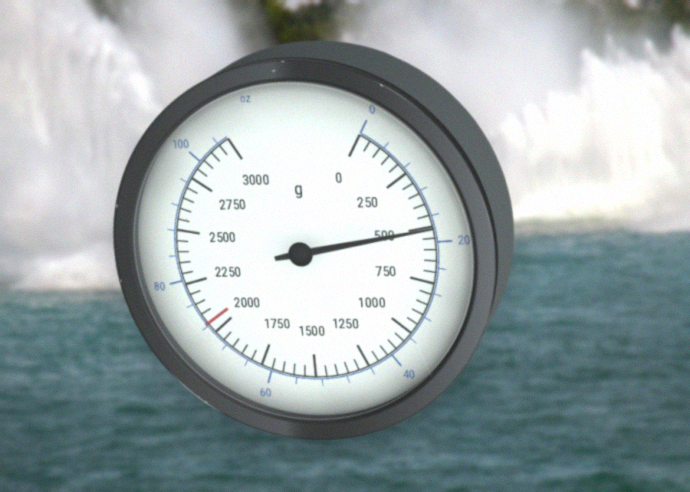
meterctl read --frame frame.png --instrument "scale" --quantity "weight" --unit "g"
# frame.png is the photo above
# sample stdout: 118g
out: 500g
